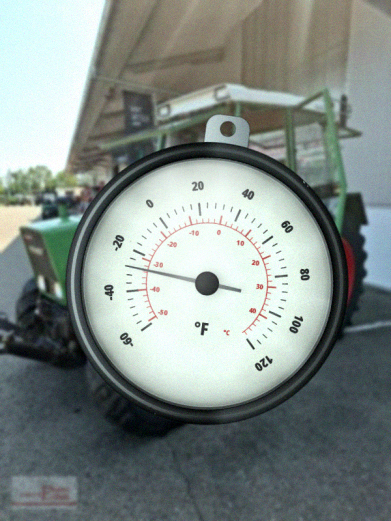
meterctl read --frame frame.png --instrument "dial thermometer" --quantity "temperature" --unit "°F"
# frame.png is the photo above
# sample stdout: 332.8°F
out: -28°F
